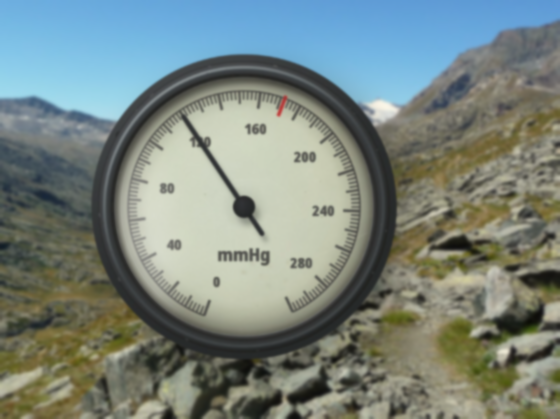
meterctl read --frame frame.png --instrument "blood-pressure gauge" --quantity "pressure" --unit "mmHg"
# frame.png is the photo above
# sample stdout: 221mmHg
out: 120mmHg
